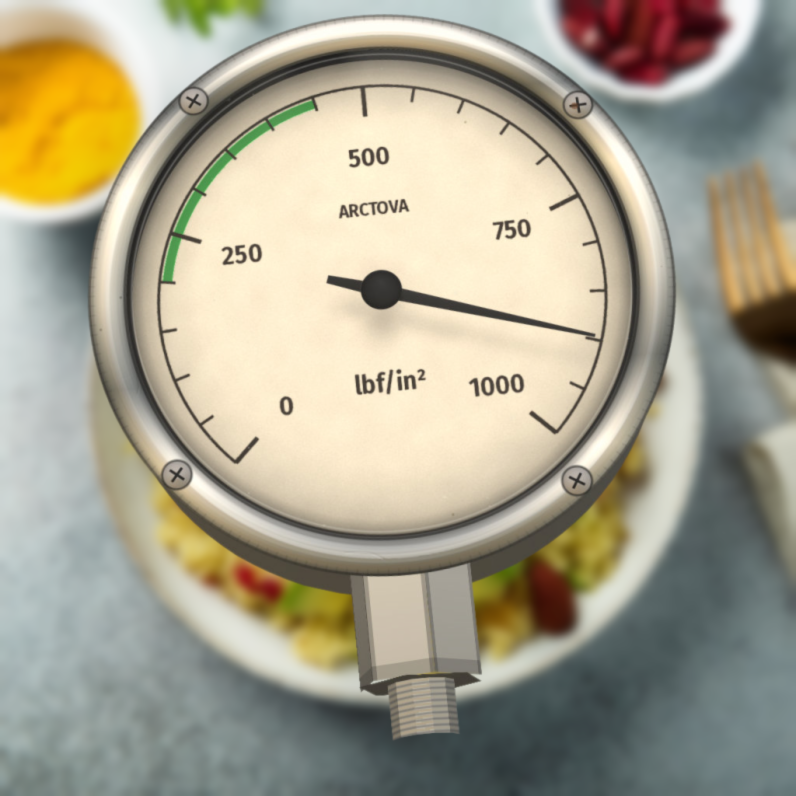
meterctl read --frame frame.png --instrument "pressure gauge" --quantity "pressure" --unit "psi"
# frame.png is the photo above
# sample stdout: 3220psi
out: 900psi
